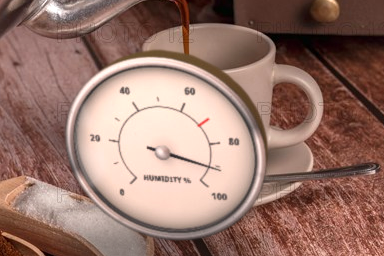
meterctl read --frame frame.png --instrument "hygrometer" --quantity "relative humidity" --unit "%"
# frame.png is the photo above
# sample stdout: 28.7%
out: 90%
